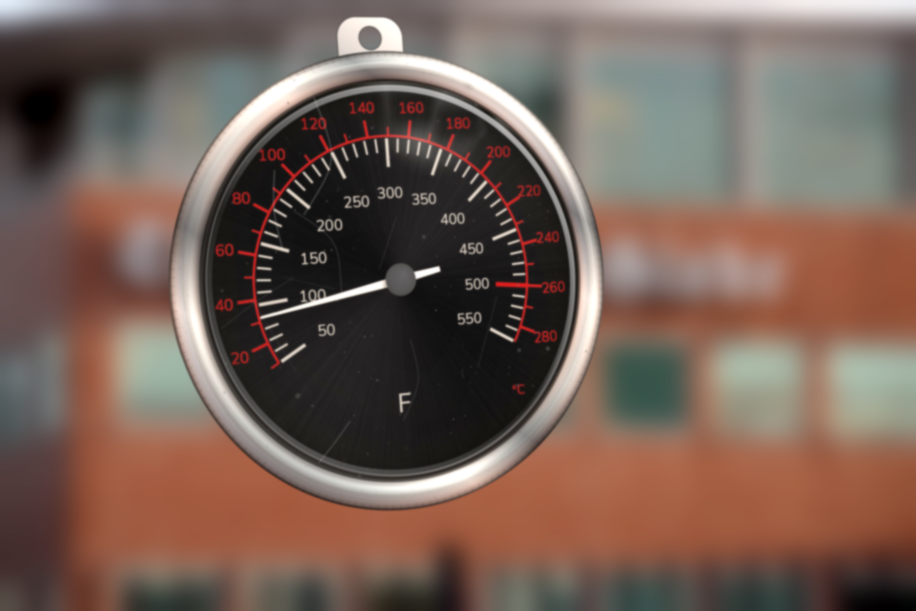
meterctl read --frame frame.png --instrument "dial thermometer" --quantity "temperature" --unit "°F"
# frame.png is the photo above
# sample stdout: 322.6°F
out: 90°F
